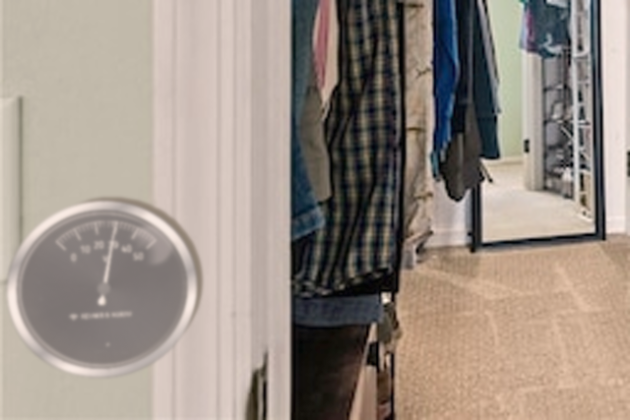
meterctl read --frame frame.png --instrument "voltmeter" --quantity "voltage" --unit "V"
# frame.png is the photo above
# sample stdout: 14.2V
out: 30V
